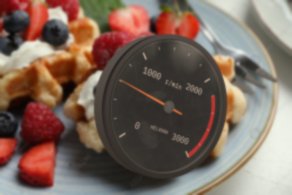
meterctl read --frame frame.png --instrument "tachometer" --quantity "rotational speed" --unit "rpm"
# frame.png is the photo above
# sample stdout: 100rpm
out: 600rpm
